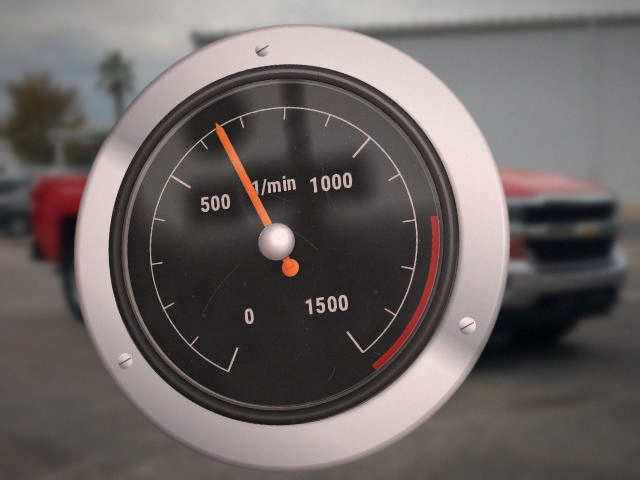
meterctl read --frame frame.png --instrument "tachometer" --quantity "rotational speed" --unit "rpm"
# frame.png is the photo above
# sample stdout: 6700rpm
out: 650rpm
